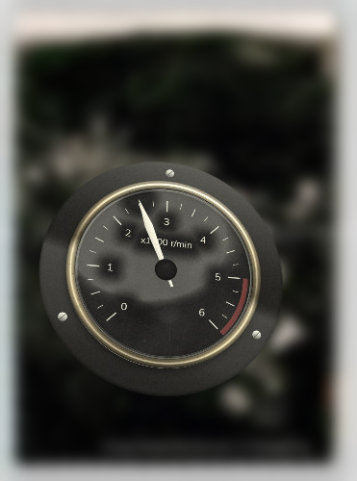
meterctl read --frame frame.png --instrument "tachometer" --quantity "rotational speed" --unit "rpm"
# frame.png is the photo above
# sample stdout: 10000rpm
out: 2500rpm
